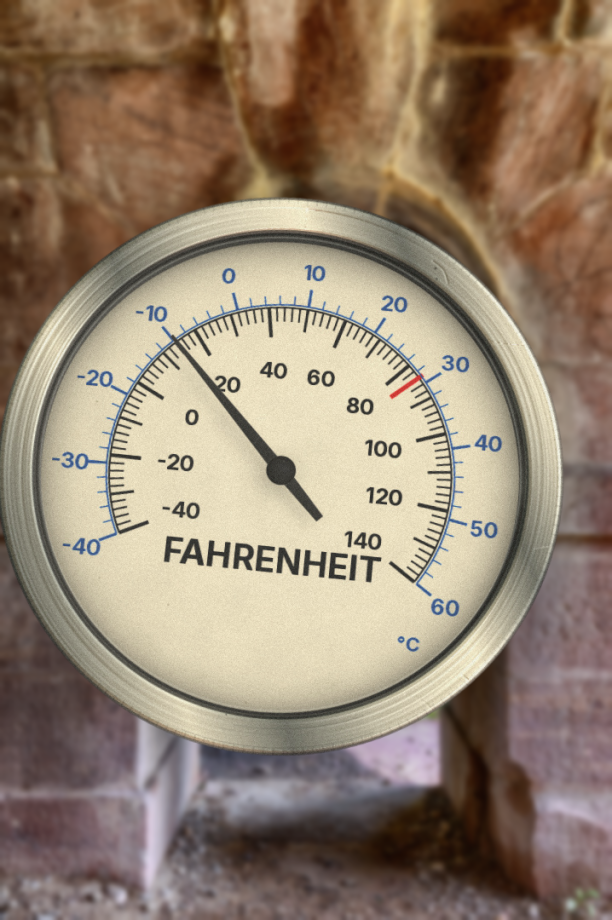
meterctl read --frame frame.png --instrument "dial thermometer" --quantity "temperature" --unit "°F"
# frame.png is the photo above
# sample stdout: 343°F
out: 14°F
